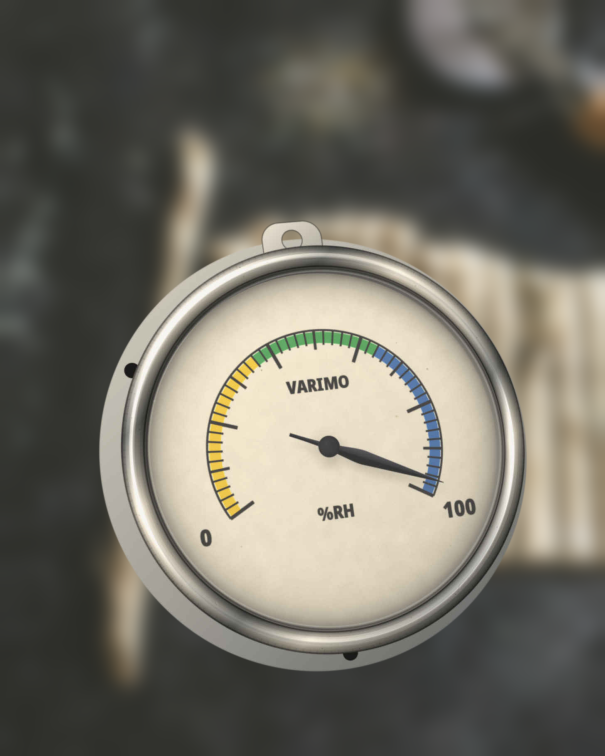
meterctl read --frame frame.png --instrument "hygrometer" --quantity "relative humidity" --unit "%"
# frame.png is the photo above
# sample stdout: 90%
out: 97%
